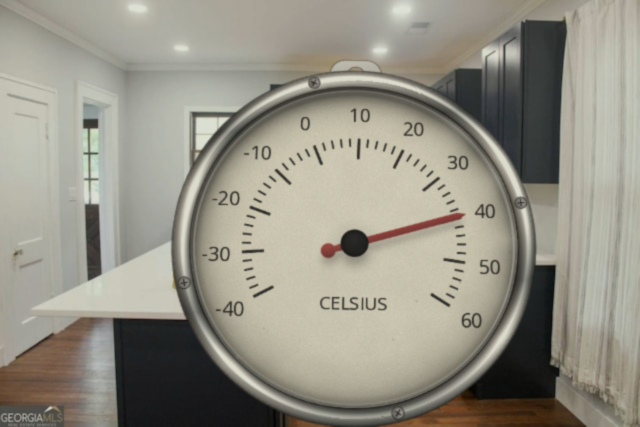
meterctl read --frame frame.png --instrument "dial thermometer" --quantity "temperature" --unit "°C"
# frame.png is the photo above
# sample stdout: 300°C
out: 40°C
